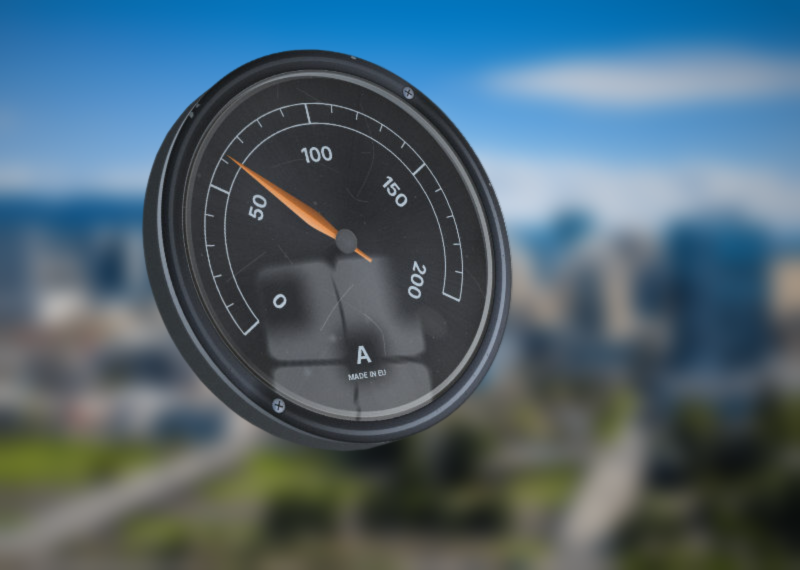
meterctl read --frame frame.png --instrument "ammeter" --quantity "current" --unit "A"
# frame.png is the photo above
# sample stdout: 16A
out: 60A
